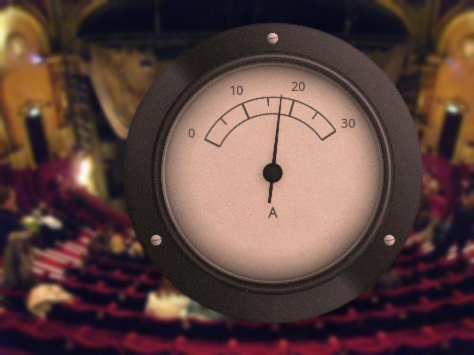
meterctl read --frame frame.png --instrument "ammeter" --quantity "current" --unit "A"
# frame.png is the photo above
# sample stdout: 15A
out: 17.5A
